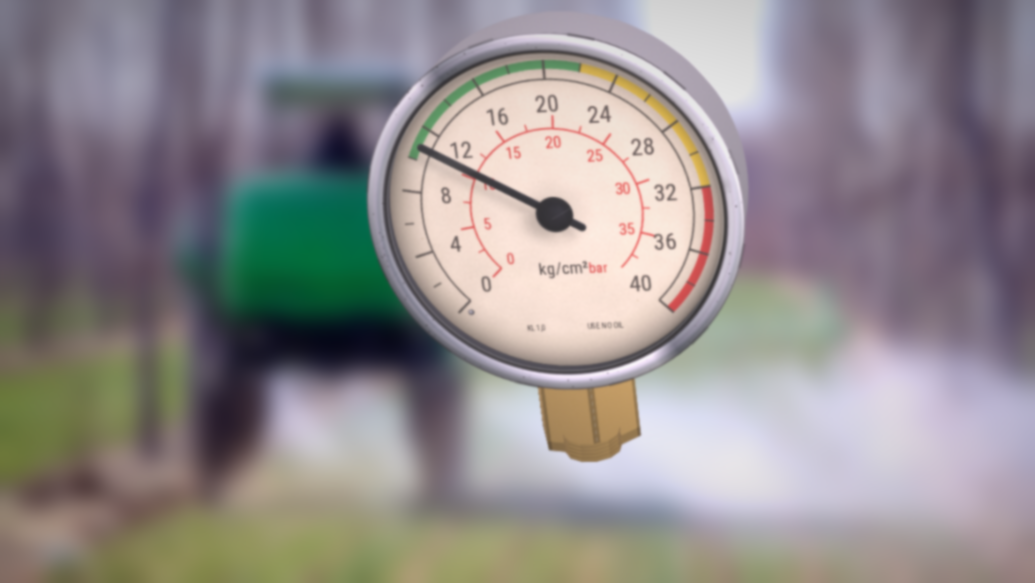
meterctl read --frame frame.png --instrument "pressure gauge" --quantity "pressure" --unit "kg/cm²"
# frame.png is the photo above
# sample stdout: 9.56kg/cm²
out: 11kg/cm²
